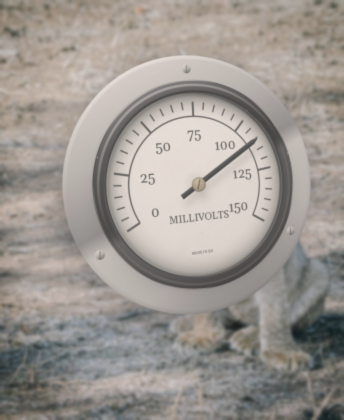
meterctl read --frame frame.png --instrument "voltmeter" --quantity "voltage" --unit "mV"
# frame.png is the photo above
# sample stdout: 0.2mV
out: 110mV
